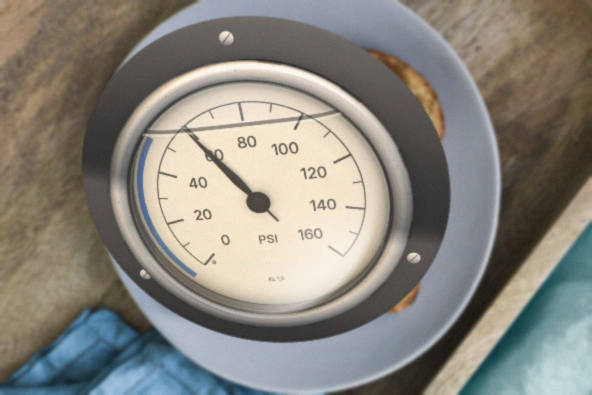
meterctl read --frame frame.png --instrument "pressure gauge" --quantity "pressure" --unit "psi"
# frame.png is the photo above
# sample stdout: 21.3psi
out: 60psi
